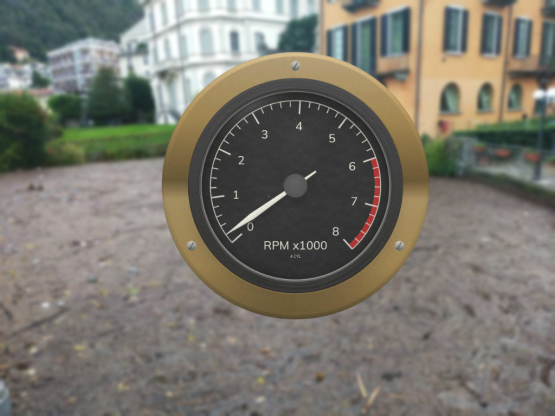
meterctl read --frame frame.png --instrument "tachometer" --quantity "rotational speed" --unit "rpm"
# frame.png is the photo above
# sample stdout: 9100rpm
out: 200rpm
